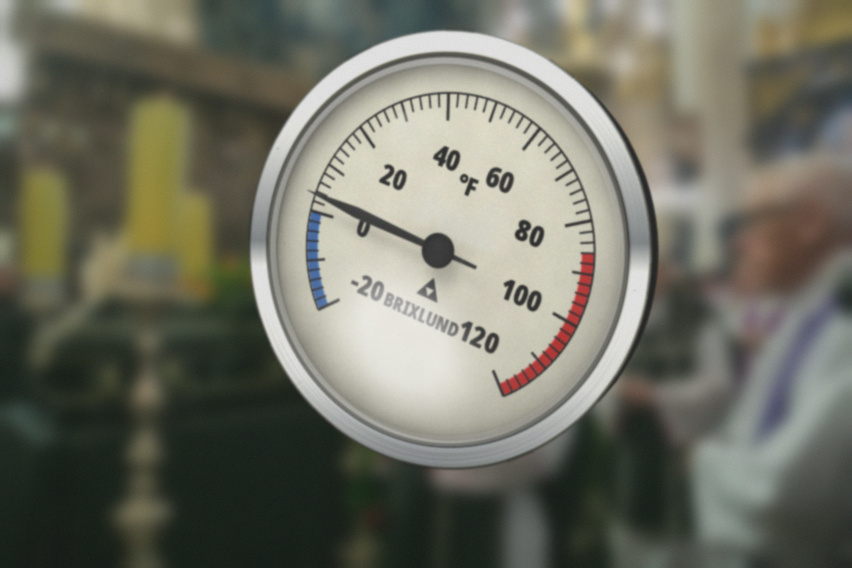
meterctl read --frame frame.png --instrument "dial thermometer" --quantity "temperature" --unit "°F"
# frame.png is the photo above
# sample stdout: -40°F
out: 4°F
